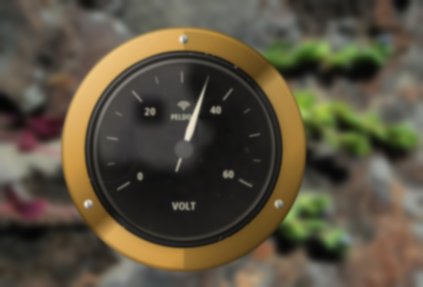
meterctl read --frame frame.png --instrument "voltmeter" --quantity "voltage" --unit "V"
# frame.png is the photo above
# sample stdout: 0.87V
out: 35V
